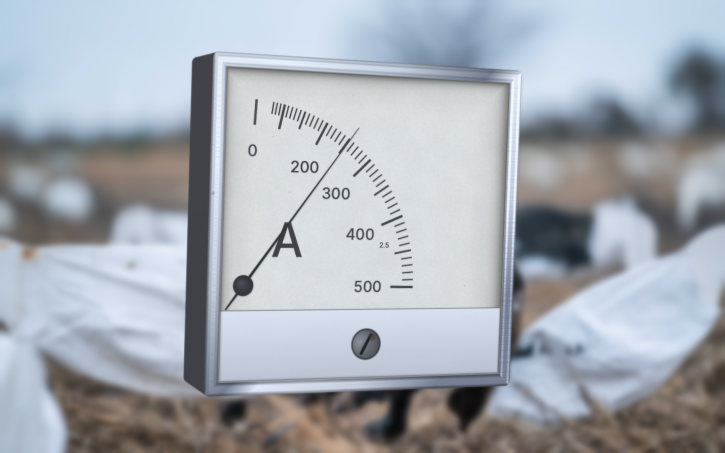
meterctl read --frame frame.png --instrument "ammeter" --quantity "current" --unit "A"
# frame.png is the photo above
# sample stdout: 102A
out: 250A
